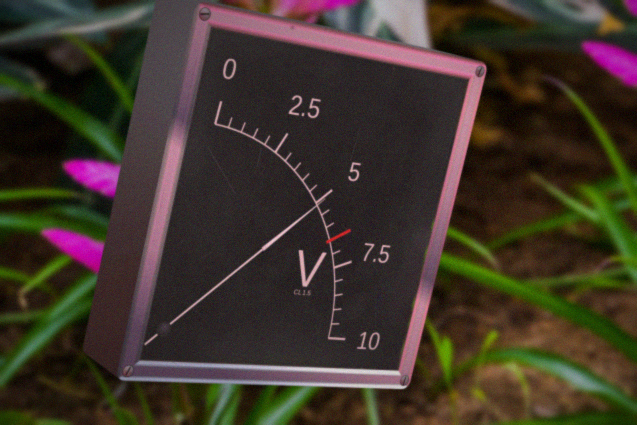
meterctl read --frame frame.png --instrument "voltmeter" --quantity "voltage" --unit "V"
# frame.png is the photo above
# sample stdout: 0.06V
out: 5V
